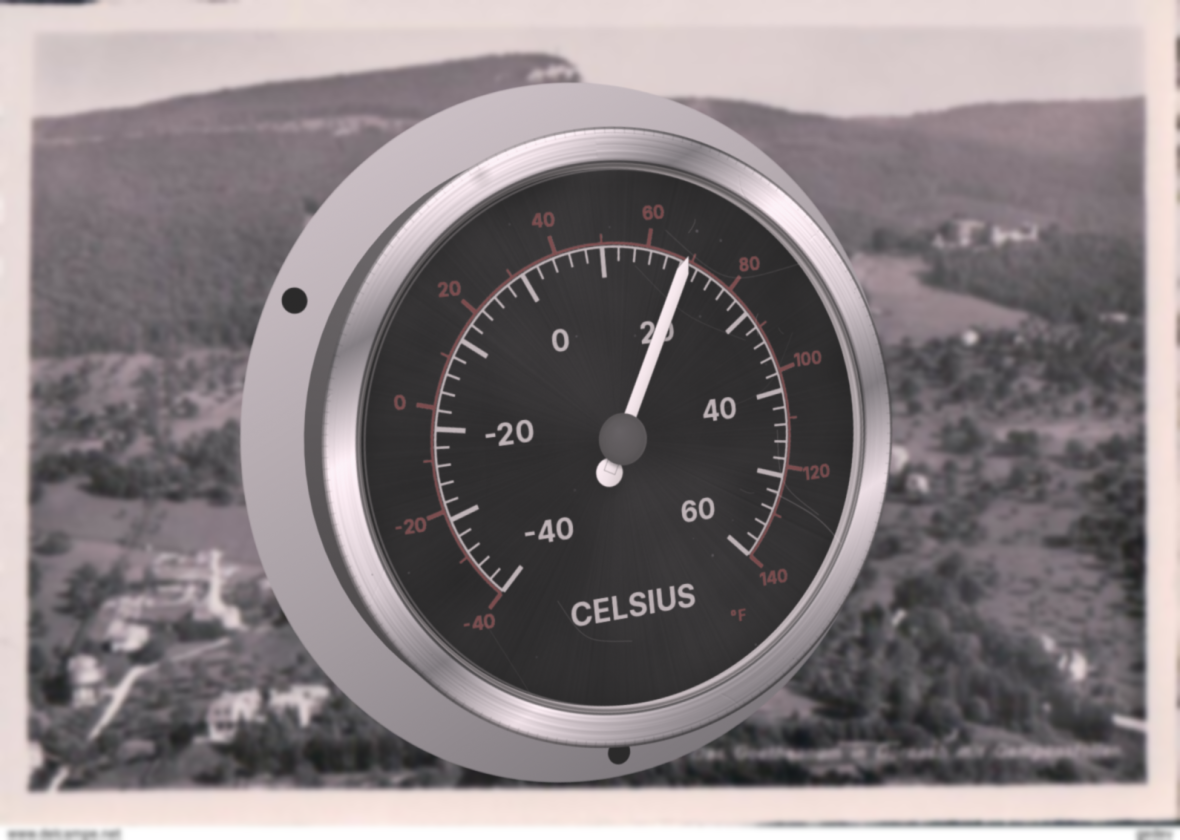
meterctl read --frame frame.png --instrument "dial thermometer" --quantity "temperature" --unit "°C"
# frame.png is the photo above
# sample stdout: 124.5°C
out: 20°C
